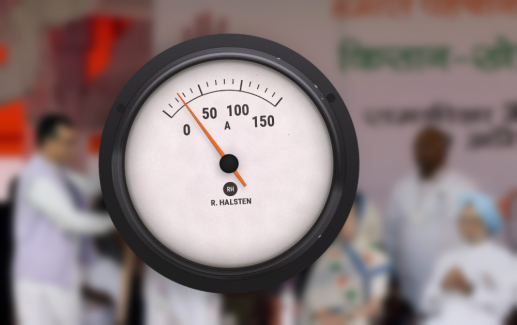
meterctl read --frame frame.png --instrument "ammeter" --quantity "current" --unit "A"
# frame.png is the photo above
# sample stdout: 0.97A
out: 25A
